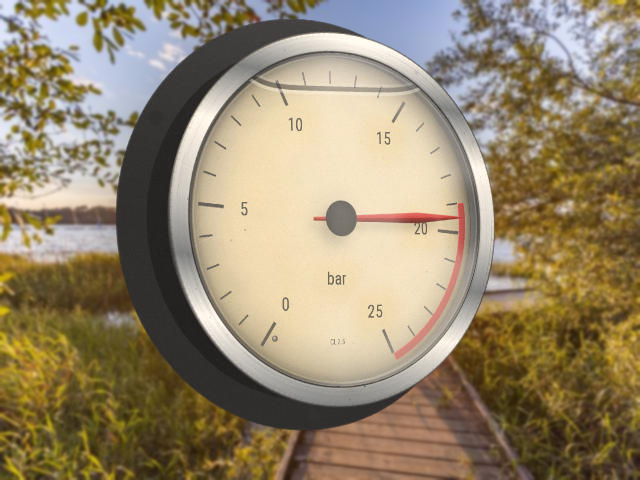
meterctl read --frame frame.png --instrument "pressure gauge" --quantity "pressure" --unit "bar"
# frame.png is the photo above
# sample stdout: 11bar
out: 19.5bar
